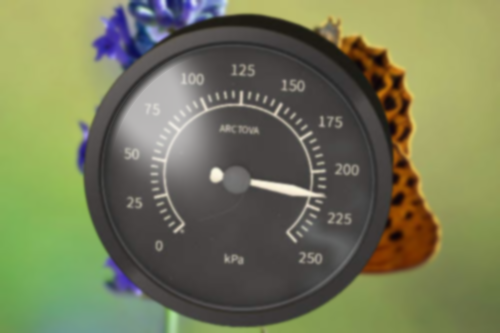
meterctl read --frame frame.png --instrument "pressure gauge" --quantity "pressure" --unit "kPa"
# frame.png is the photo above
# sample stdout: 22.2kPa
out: 215kPa
